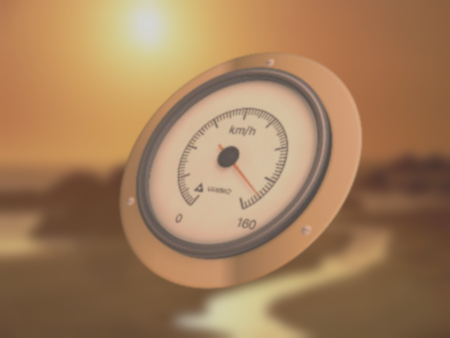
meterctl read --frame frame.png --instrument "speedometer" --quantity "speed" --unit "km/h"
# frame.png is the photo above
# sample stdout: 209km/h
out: 150km/h
